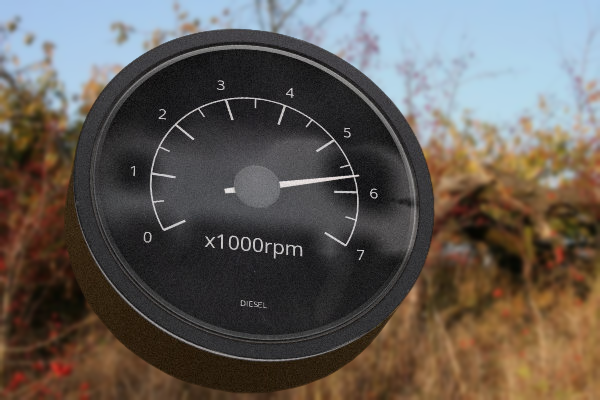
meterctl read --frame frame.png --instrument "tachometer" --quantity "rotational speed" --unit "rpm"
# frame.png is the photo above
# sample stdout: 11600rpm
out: 5750rpm
